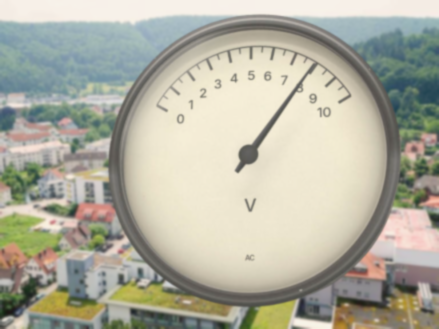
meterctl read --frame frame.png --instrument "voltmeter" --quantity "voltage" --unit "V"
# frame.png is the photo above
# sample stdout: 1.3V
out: 8V
